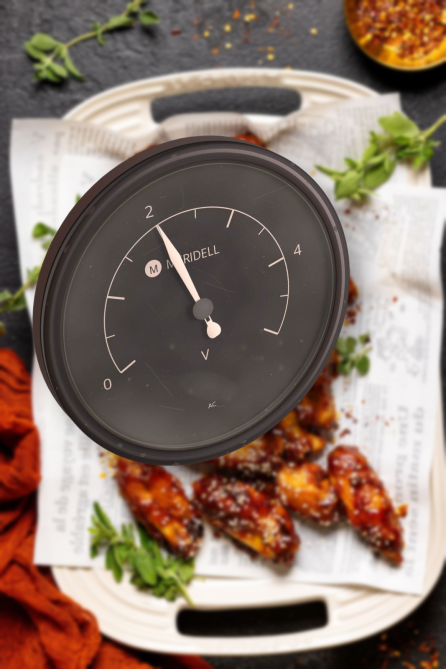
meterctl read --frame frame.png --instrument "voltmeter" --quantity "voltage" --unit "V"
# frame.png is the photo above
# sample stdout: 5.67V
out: 2V
